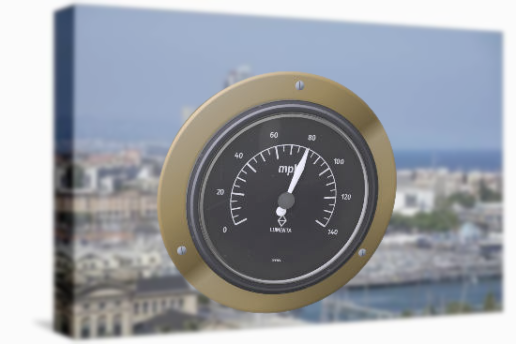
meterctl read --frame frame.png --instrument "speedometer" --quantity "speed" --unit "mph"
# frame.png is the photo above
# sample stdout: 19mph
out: 80mph
